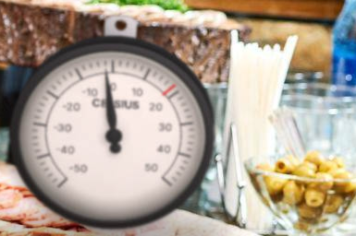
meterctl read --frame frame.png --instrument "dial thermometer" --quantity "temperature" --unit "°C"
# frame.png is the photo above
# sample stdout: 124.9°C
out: -2°C
